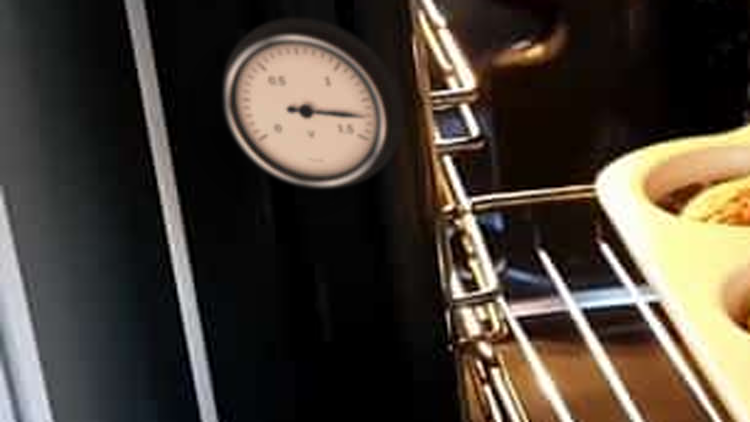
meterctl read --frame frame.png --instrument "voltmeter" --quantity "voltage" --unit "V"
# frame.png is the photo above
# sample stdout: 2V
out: 1.35V
